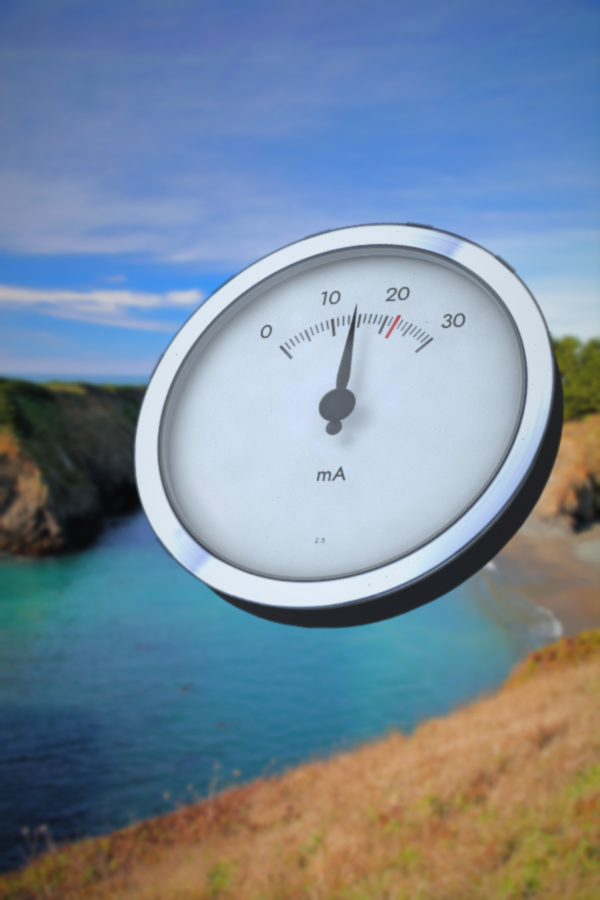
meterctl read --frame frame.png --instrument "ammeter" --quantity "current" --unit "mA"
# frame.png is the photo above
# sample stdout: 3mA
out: 15mA
